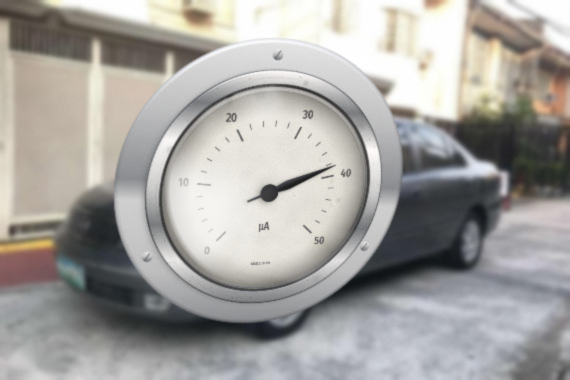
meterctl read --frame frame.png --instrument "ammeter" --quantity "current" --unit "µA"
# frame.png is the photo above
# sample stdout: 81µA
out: 38µA
